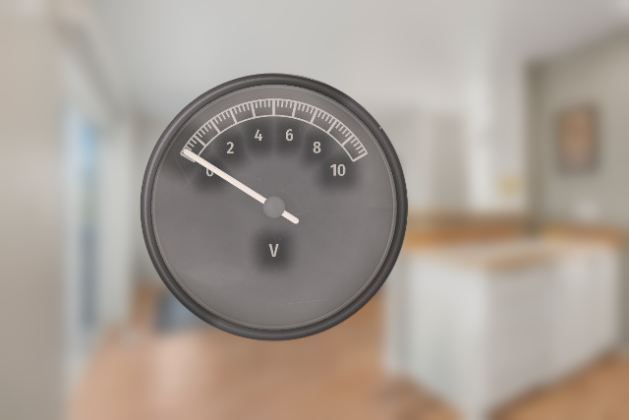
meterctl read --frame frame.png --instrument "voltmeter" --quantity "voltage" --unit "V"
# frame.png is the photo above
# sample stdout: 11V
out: 0.2V
